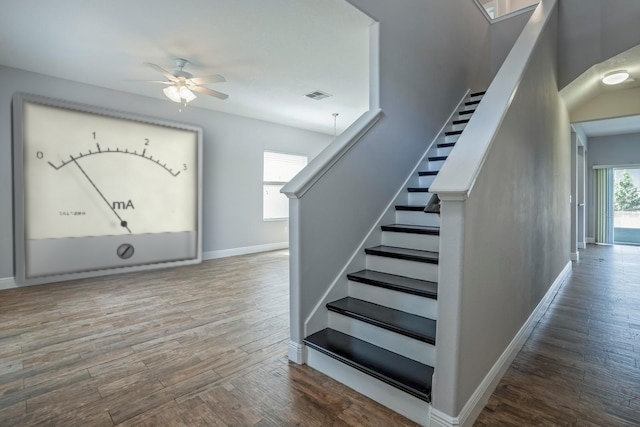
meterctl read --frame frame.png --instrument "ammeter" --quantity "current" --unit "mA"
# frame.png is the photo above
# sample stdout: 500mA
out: 0.4mA
